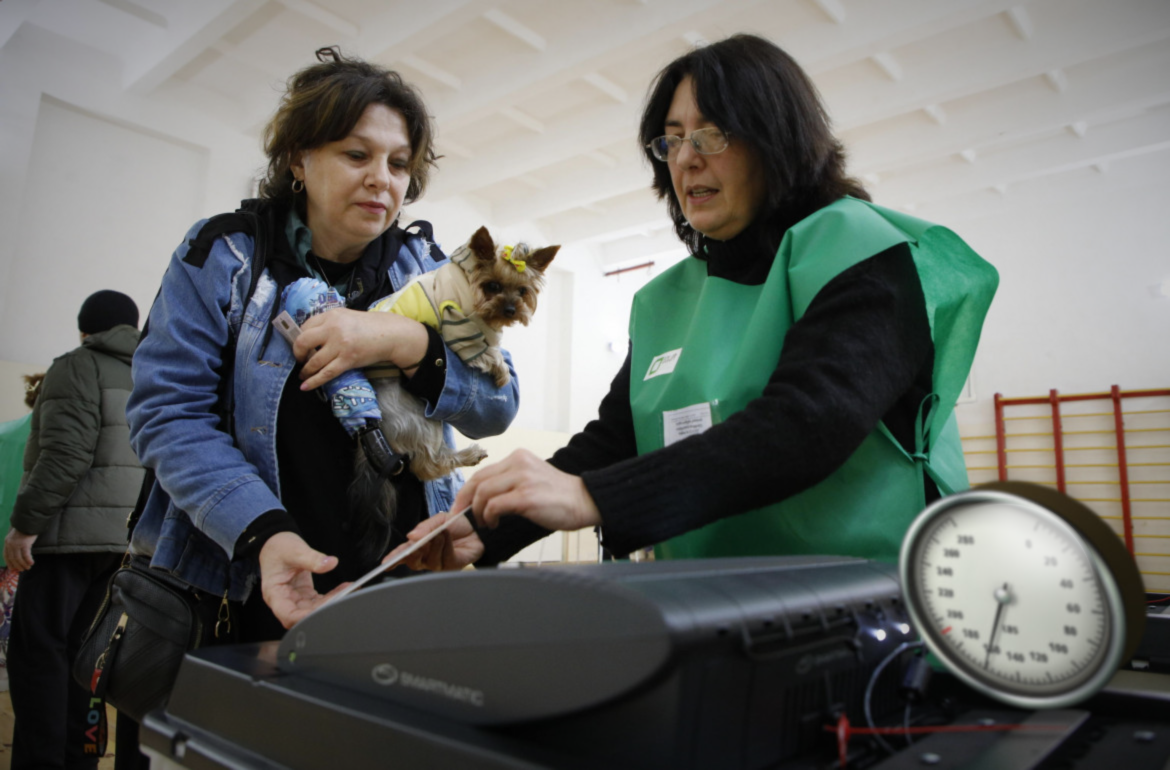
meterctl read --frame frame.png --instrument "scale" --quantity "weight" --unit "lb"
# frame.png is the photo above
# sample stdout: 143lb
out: 160lb
